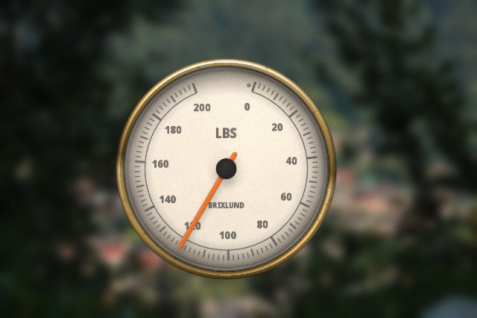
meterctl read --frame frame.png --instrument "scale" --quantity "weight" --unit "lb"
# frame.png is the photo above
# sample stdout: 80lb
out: 120lb
